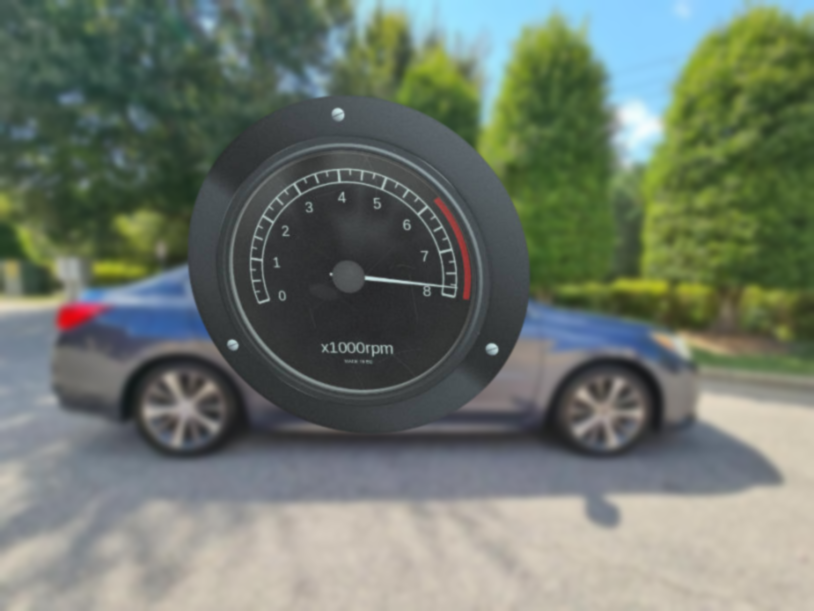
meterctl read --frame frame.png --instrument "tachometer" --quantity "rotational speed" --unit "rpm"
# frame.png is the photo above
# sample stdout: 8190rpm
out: 7750rpm
